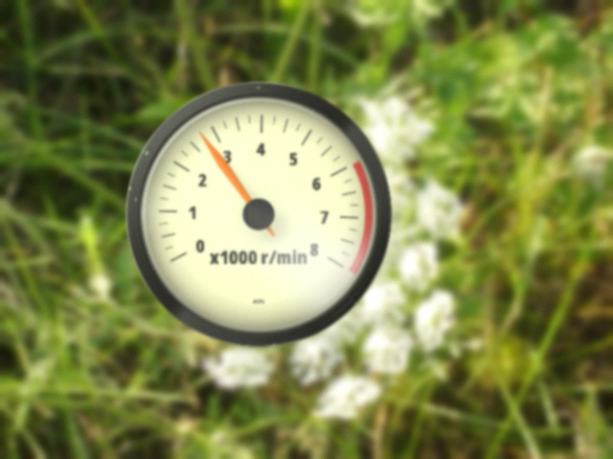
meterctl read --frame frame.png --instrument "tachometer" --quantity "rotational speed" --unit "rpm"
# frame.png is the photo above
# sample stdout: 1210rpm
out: 2750rpm
